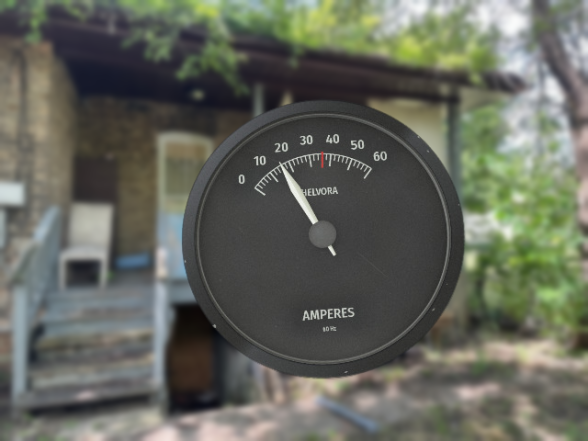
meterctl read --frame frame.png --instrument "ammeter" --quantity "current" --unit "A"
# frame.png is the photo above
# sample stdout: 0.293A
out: 16A
